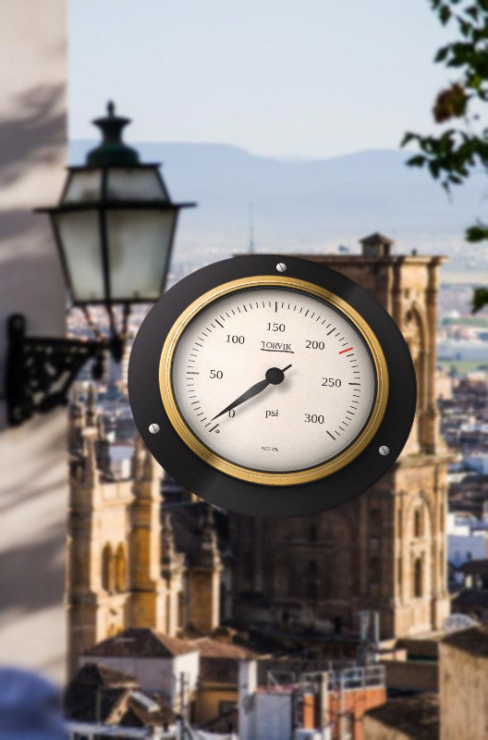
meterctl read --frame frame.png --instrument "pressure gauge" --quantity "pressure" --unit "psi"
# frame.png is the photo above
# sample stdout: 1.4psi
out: 5psi
